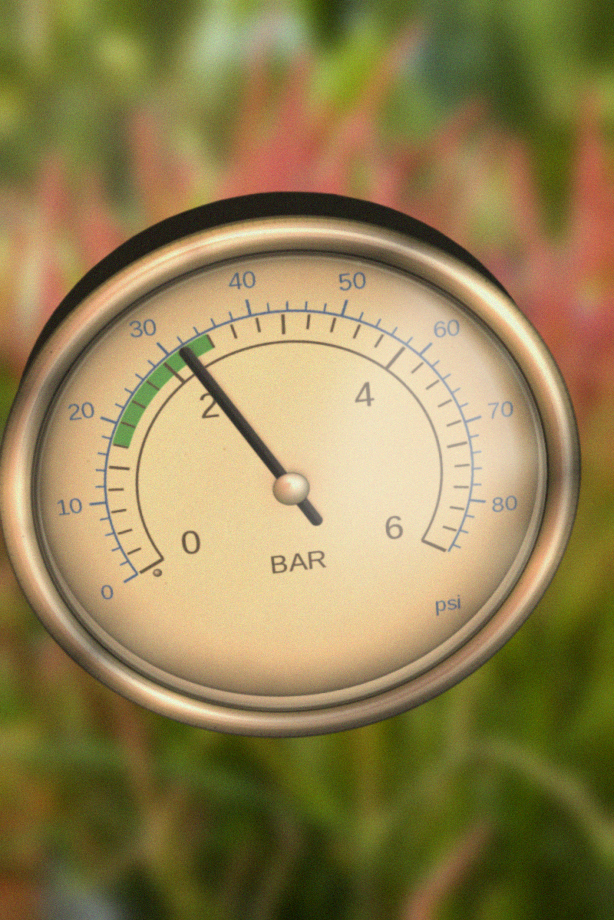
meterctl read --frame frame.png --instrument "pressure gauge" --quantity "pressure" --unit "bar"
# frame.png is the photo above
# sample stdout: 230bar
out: 2.2bar
